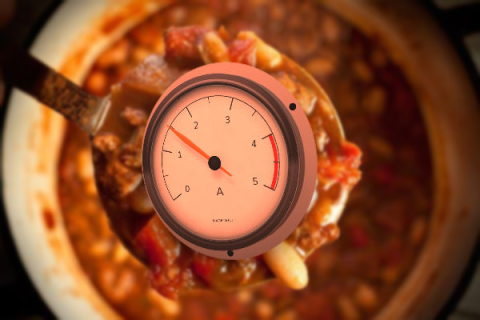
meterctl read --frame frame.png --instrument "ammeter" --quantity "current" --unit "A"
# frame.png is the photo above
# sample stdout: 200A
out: 1.5A
